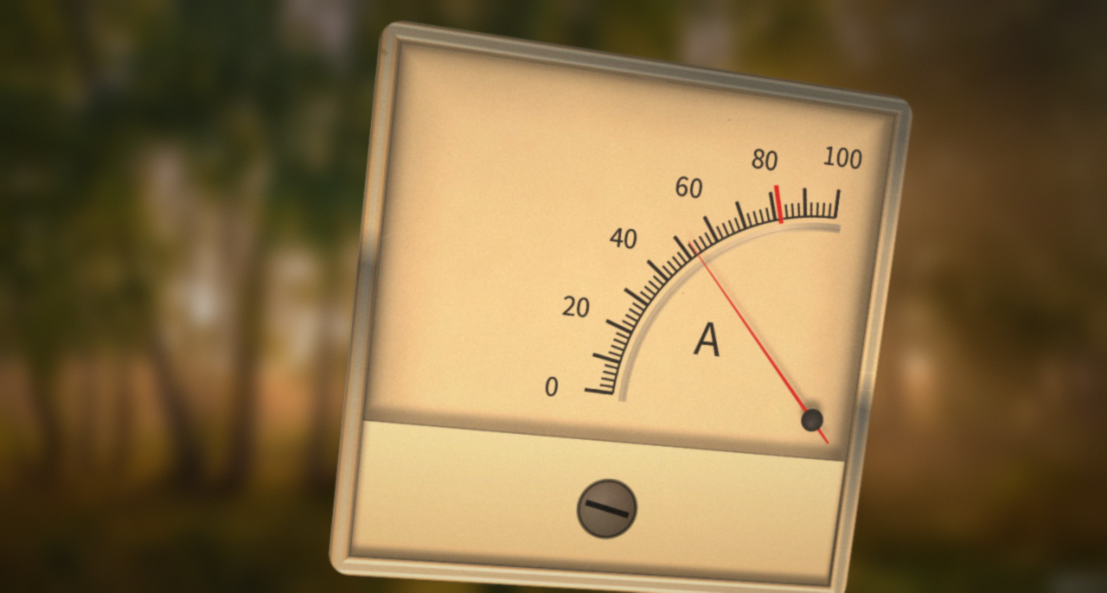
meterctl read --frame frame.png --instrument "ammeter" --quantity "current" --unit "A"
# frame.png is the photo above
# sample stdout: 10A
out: 52A
